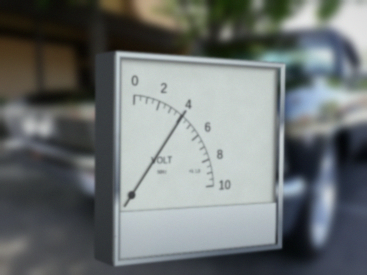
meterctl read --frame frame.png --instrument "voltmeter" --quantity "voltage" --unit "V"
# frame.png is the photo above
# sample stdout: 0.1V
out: 4V
